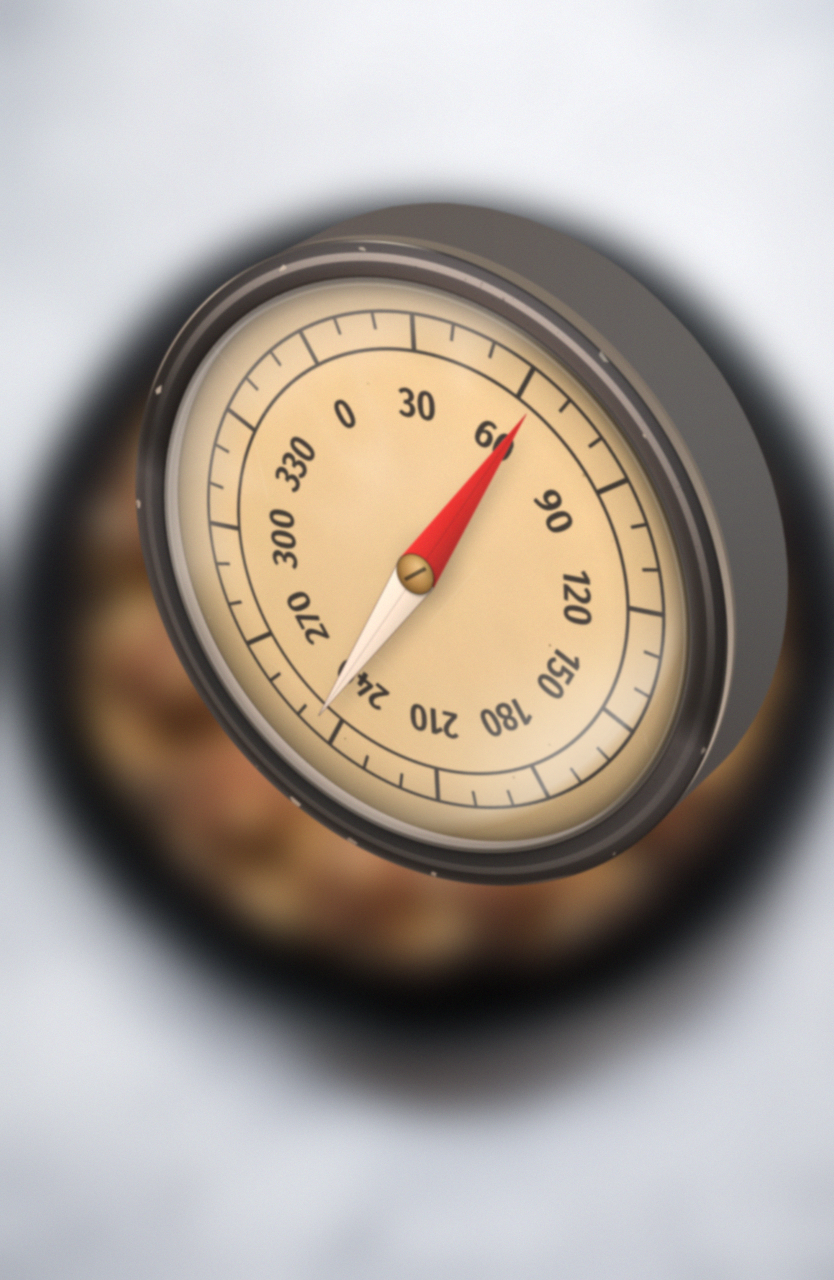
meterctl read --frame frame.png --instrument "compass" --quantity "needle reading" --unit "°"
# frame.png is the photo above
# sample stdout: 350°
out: 65°
